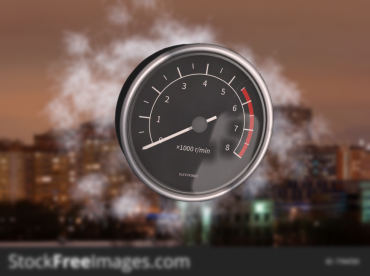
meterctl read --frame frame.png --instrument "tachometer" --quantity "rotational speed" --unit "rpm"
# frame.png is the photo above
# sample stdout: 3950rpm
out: 0rpm
